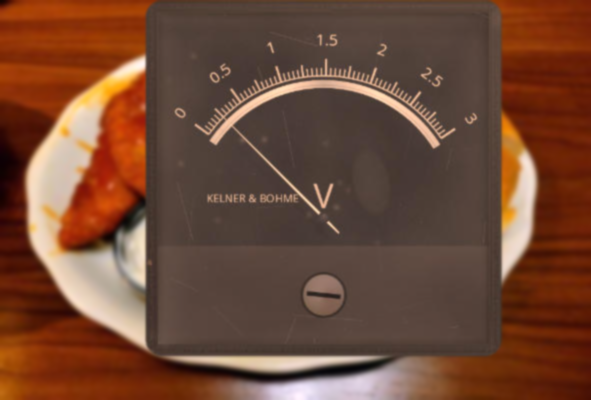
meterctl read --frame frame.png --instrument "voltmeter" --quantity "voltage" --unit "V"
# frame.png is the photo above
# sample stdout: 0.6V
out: 0.25V
